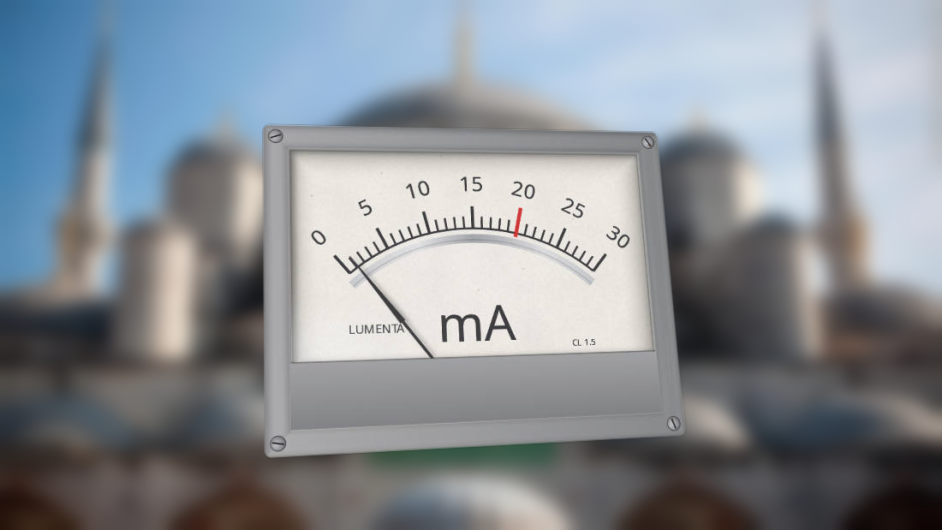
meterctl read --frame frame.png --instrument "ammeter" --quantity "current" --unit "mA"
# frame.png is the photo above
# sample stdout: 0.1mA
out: 1mA
